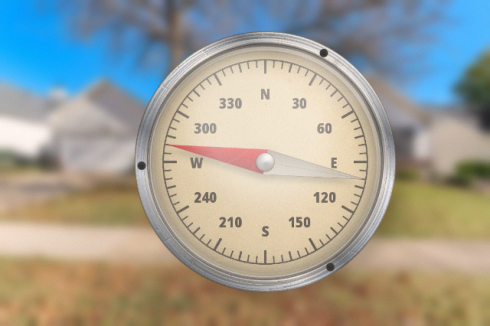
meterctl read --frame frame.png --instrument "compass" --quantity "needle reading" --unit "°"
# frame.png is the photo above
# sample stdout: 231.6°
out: 280°
